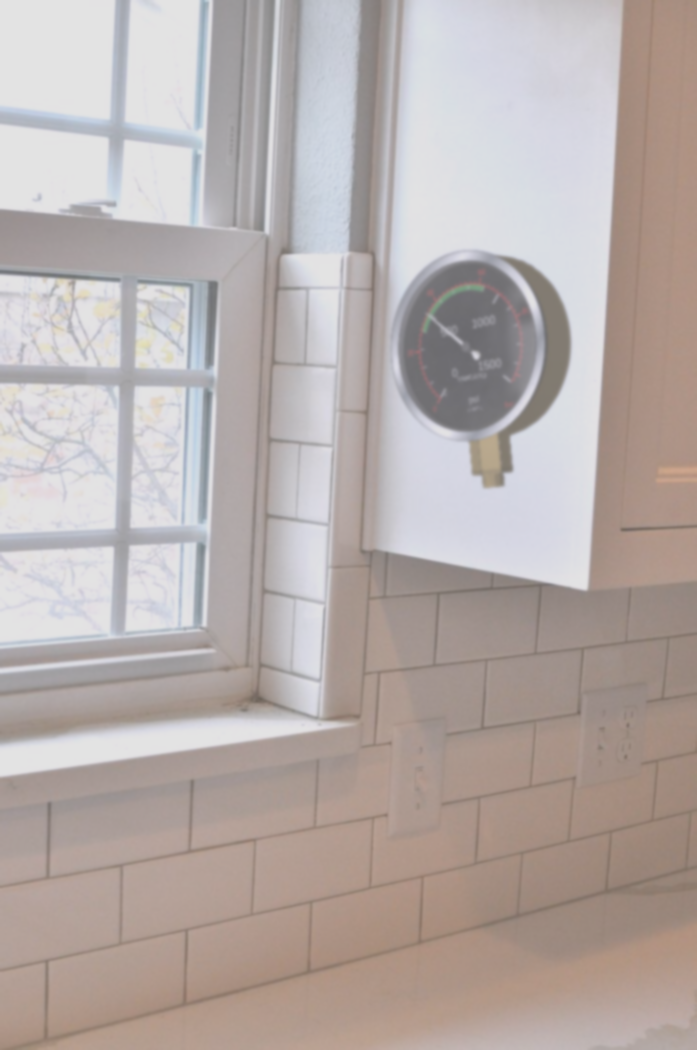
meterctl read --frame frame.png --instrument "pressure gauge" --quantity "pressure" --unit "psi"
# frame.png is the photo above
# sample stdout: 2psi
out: 500psi
